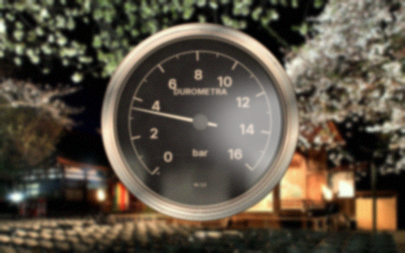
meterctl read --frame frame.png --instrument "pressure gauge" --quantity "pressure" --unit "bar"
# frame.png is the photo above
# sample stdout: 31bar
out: 3.5bar
